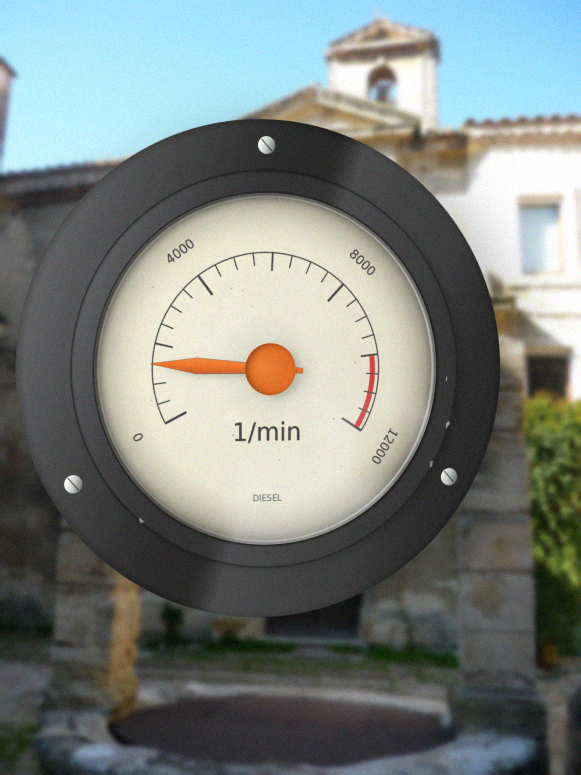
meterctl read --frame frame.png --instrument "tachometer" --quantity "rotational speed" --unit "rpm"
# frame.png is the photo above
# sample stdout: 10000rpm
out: 1500rpm
